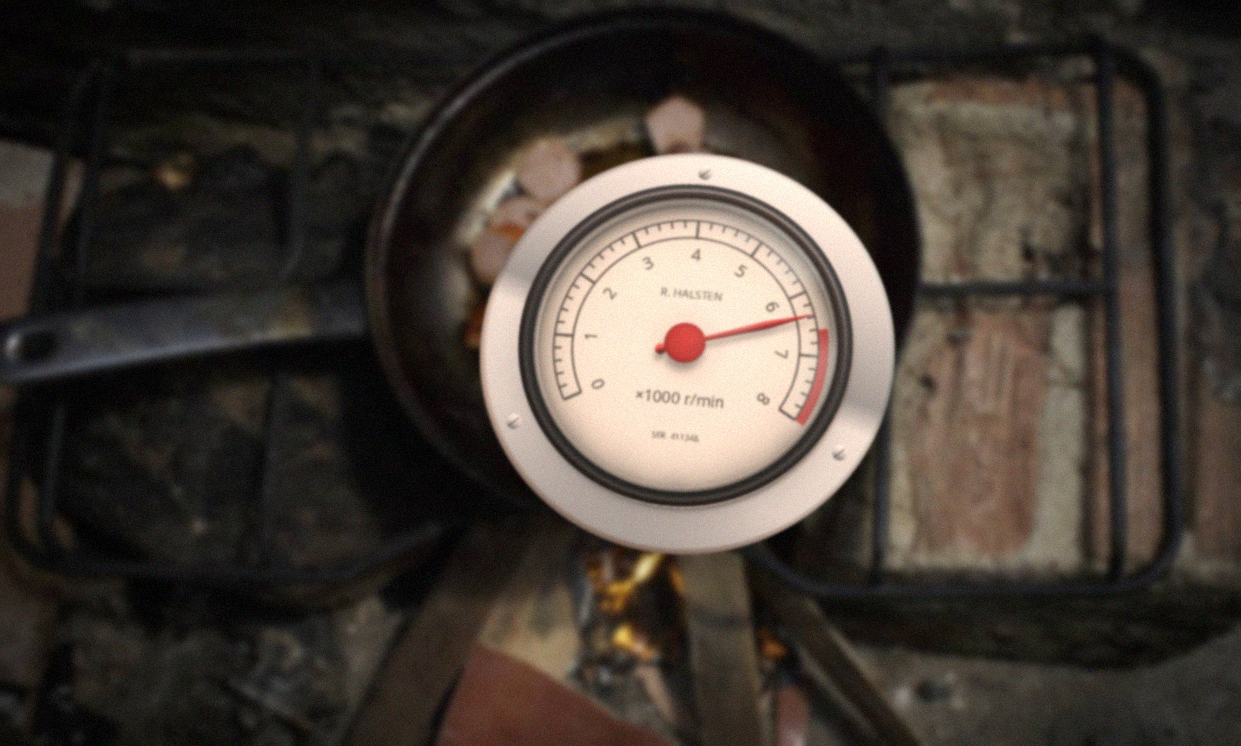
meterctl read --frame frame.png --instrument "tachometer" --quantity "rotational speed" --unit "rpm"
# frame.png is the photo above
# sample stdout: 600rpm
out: 6400rpm
